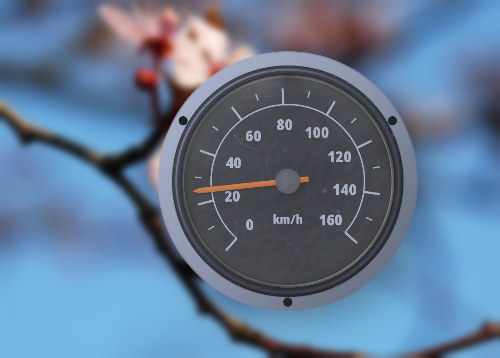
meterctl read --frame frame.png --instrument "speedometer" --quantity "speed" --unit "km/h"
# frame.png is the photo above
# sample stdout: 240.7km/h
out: 25km/h
